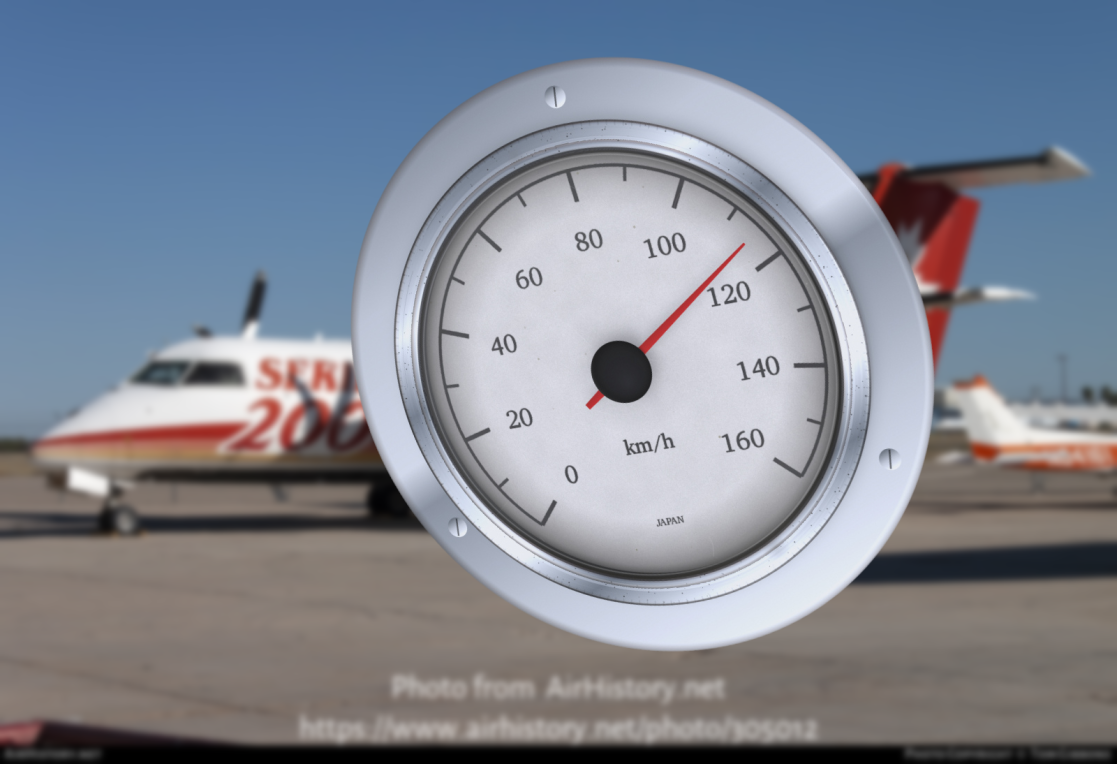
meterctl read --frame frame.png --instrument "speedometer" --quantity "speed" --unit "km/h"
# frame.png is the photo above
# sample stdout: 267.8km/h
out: 115km/h
